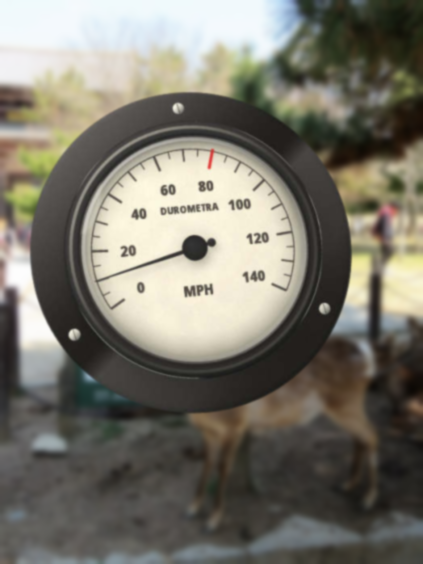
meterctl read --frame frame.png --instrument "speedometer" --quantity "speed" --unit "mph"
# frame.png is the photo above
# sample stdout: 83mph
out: 10mph
